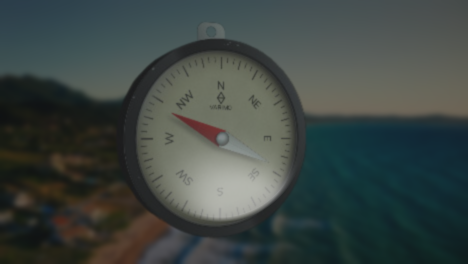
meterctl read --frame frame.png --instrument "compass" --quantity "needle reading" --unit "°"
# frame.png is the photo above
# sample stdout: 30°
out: 295°
